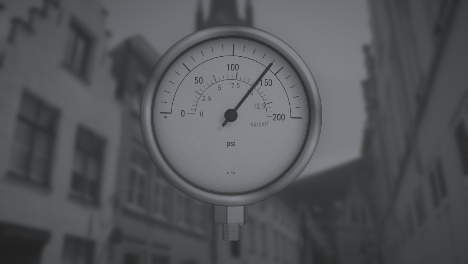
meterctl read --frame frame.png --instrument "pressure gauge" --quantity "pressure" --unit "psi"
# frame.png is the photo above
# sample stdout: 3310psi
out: 140psi
